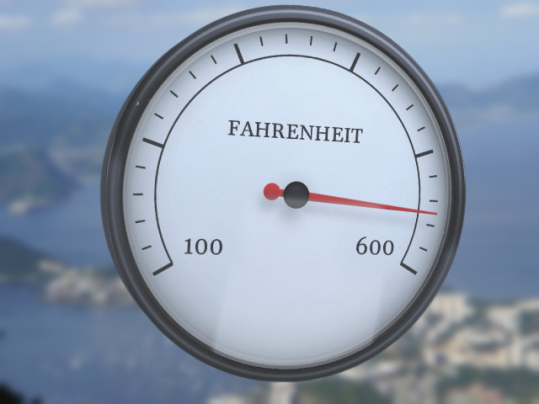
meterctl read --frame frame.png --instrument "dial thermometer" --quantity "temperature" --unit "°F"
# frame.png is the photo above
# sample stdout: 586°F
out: 550°F
